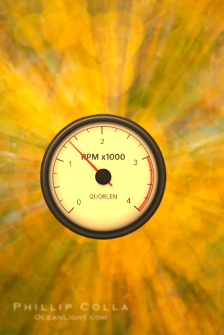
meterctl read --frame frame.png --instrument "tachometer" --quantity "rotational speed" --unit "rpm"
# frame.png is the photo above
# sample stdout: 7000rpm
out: 1375rpm
